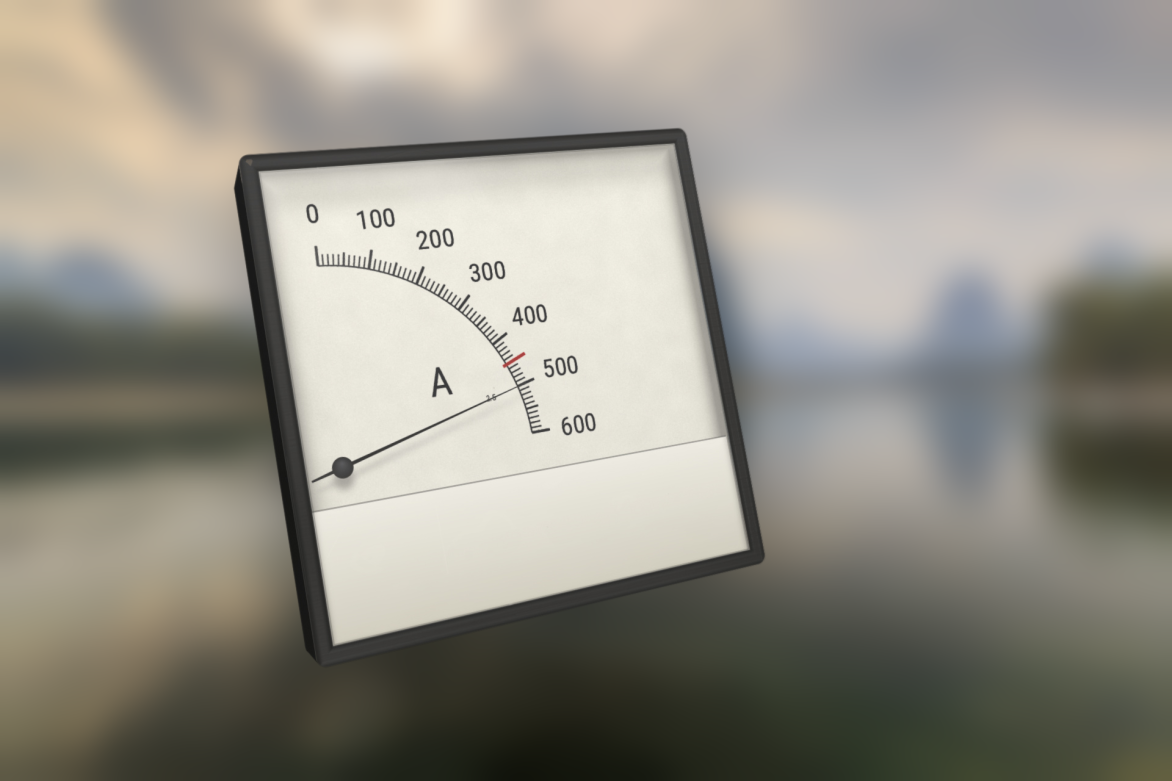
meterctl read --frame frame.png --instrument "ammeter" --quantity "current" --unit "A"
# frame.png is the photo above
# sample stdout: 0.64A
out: 500A
